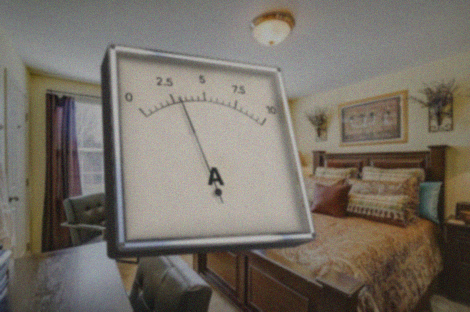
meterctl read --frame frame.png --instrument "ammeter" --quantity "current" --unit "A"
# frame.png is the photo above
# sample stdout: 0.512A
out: 3A
